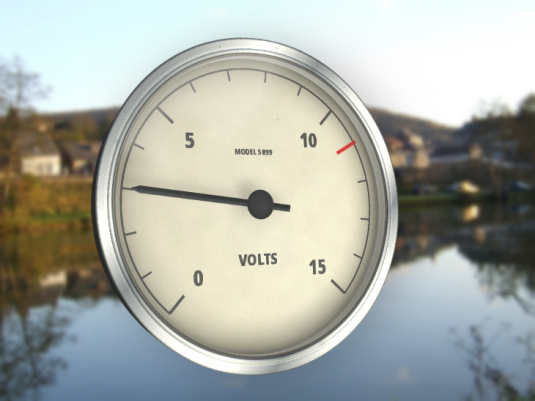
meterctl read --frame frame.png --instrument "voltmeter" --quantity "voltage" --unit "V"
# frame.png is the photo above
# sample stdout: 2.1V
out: 3V
